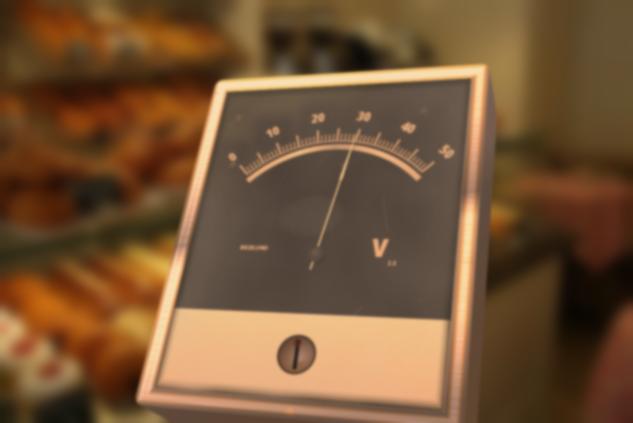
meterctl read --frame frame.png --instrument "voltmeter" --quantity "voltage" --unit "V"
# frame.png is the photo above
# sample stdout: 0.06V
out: 30V
